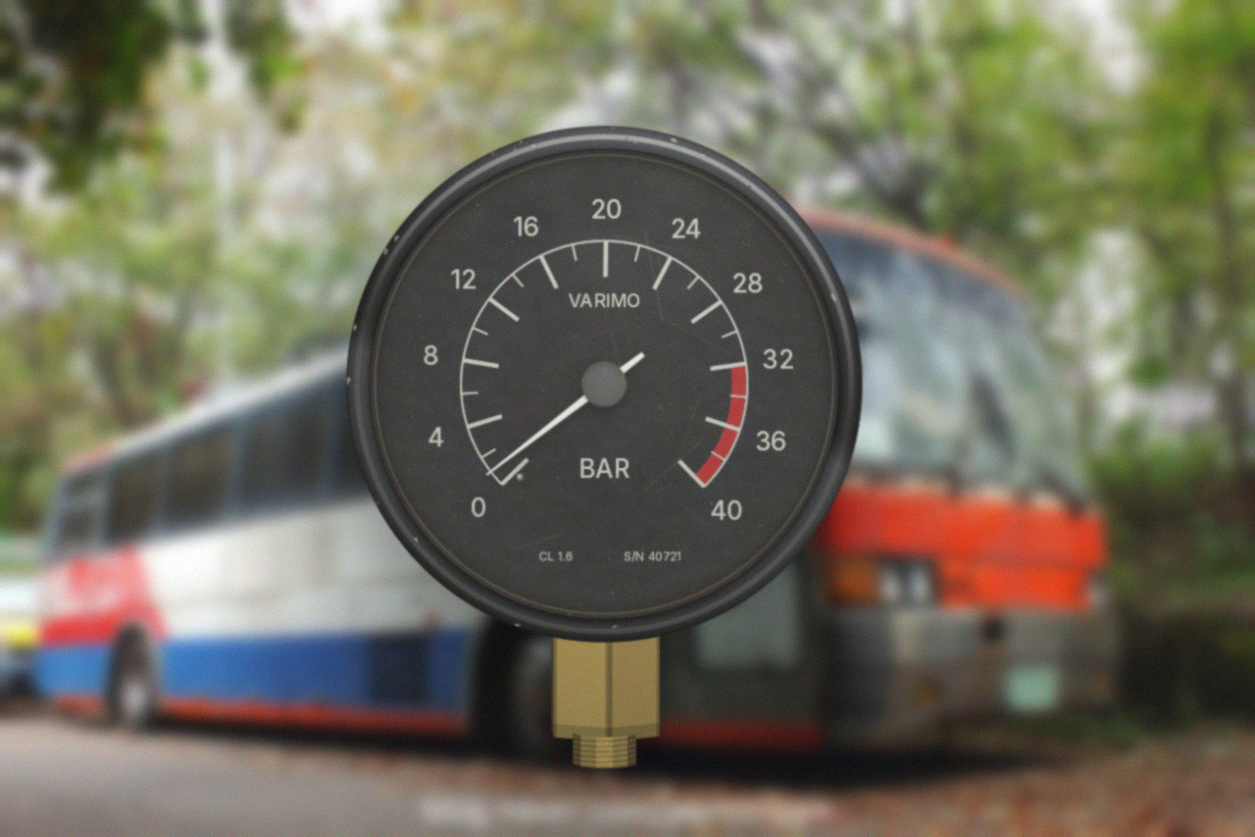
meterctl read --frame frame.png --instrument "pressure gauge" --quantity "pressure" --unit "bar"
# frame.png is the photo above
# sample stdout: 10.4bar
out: 1bar
